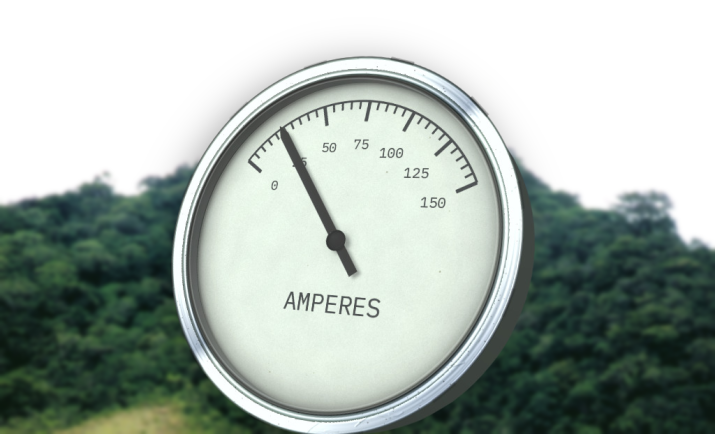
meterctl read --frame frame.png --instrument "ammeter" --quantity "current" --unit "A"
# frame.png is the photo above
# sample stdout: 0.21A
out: 25A
